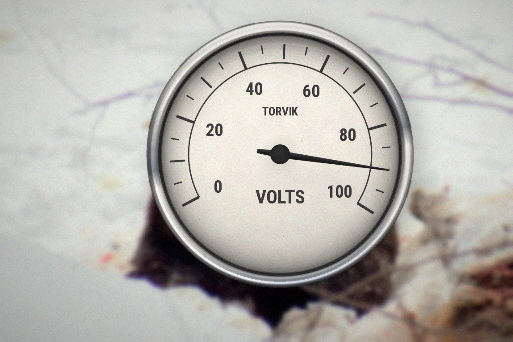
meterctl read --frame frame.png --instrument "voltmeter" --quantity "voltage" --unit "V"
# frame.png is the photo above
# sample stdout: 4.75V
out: 90V
